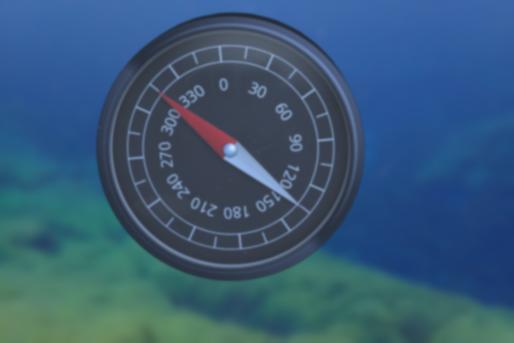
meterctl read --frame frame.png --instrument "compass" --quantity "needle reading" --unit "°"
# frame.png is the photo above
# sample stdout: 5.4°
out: 315°
